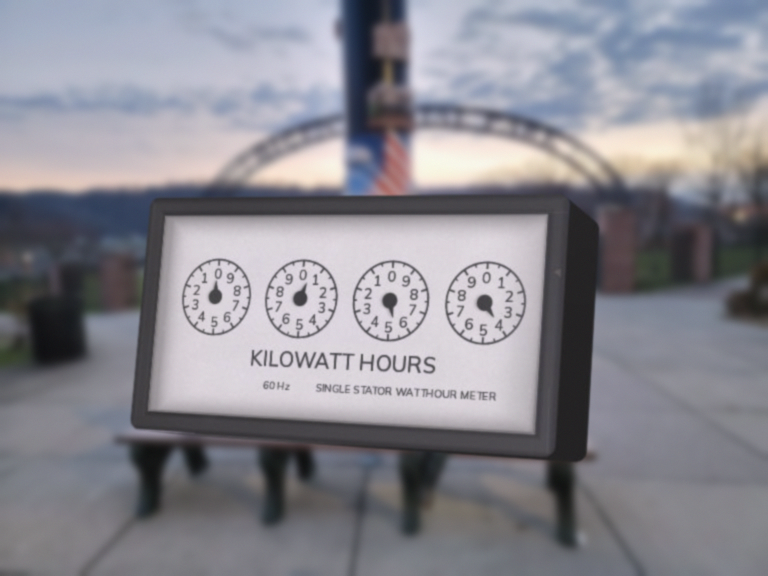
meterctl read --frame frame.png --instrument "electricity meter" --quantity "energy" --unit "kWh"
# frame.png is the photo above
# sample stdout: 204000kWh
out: 54kWh
